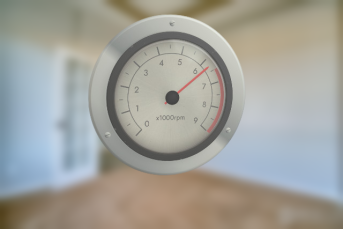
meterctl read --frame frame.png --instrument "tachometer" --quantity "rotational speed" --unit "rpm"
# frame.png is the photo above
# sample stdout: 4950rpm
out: 6250rpm
